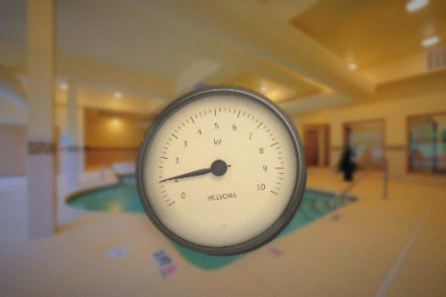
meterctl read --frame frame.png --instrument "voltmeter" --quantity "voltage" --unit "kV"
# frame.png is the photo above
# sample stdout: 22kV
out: 1kV
